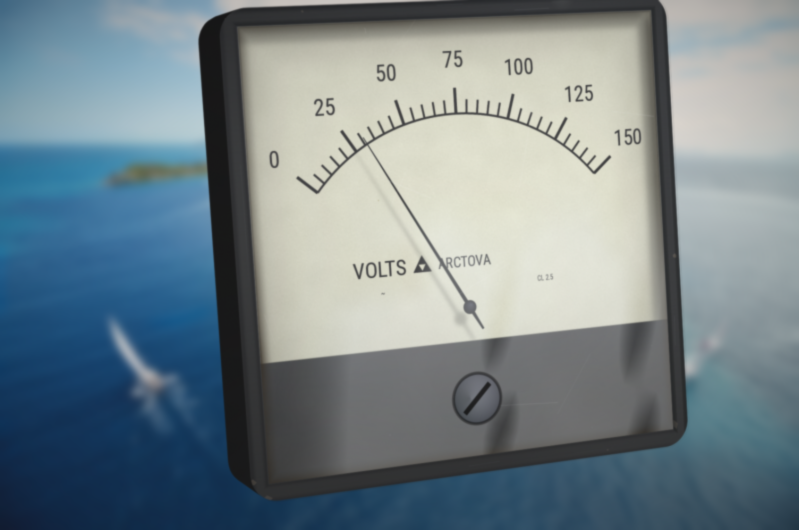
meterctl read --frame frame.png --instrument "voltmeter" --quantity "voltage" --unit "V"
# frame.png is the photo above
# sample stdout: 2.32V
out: 30V
